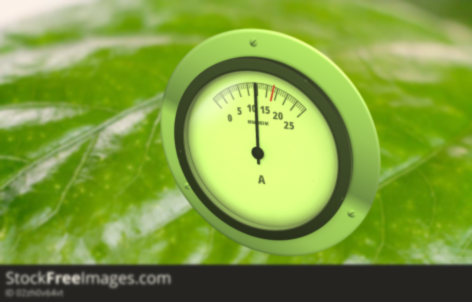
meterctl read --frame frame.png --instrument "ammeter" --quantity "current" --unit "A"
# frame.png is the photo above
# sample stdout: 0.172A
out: 12.5A
